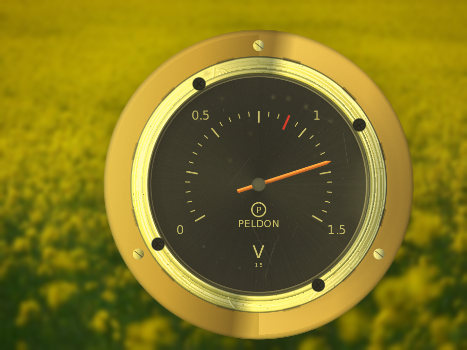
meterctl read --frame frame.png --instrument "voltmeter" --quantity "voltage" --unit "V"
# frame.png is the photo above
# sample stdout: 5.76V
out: 1.2V
